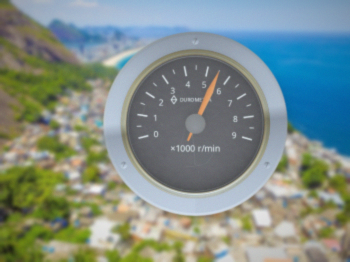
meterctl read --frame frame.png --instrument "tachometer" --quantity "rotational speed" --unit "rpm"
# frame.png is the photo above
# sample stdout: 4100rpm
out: 5500rpm
